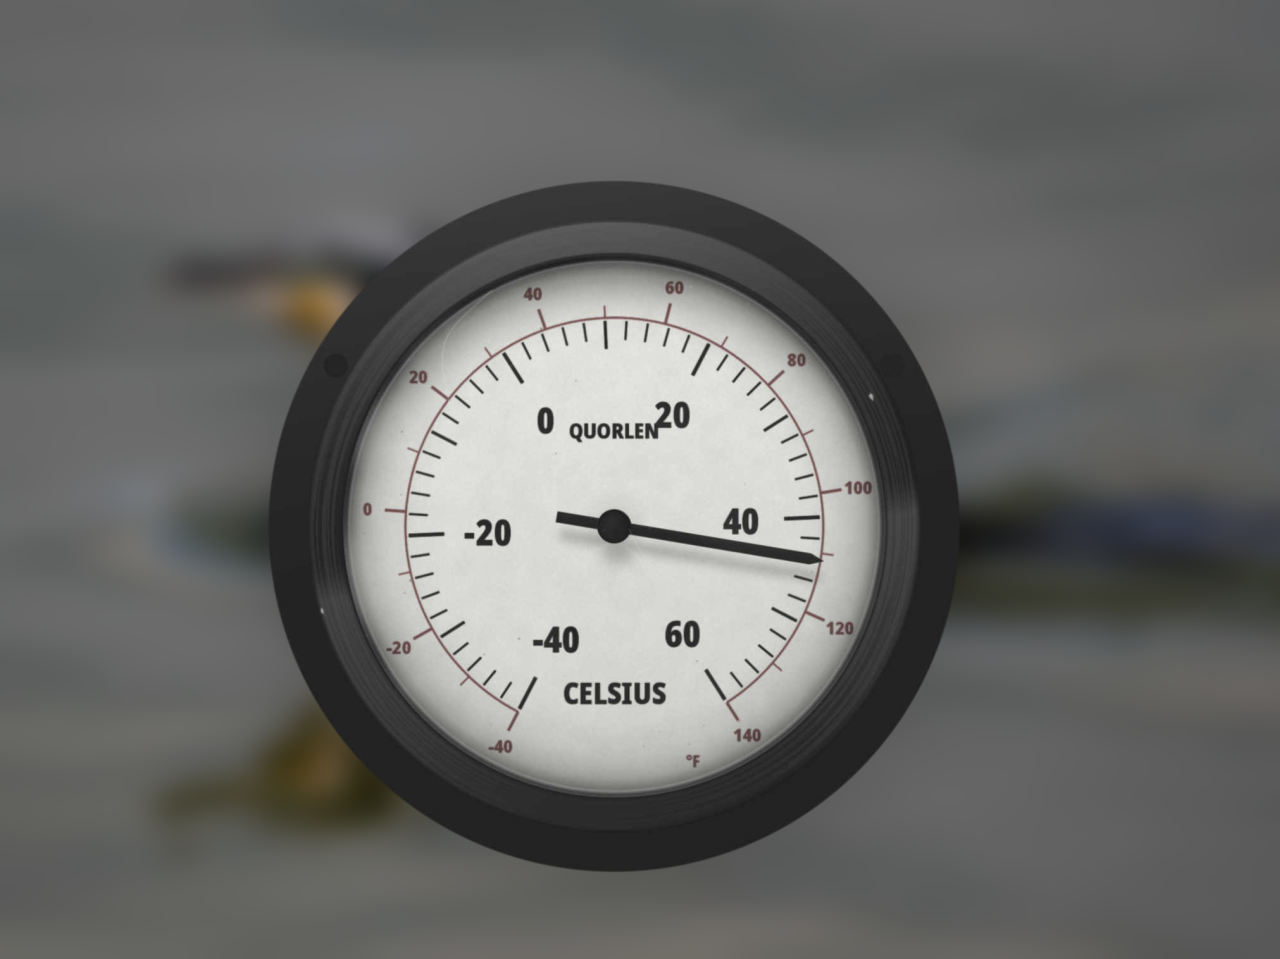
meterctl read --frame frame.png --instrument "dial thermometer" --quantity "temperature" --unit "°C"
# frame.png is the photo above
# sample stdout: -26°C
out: 44°C
